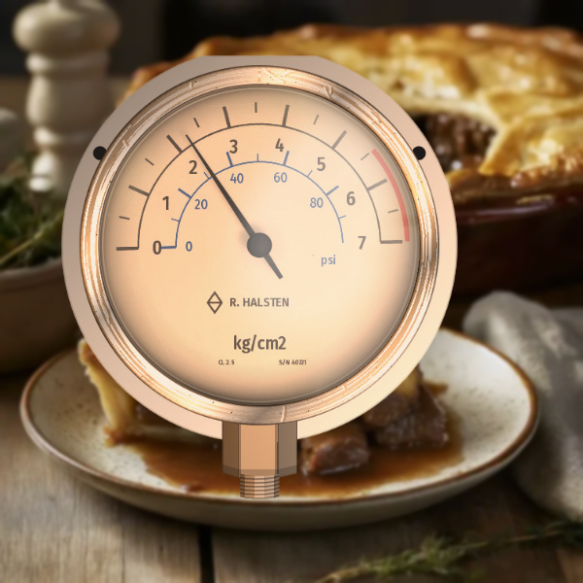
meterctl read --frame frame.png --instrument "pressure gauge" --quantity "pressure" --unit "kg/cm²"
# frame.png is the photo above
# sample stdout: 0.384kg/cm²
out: 2.25kg/cm²
